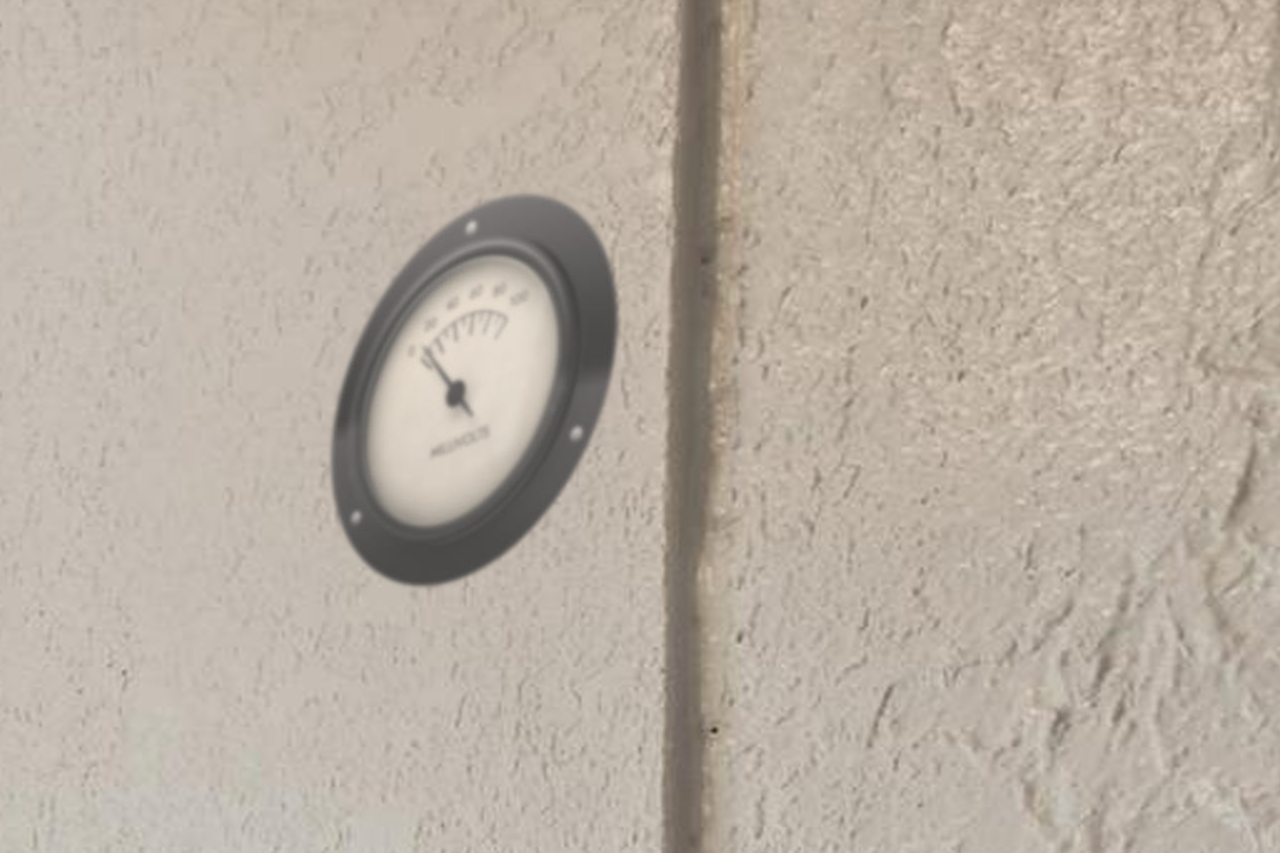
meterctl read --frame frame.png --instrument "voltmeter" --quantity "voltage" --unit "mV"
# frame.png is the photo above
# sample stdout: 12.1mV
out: 10mV
